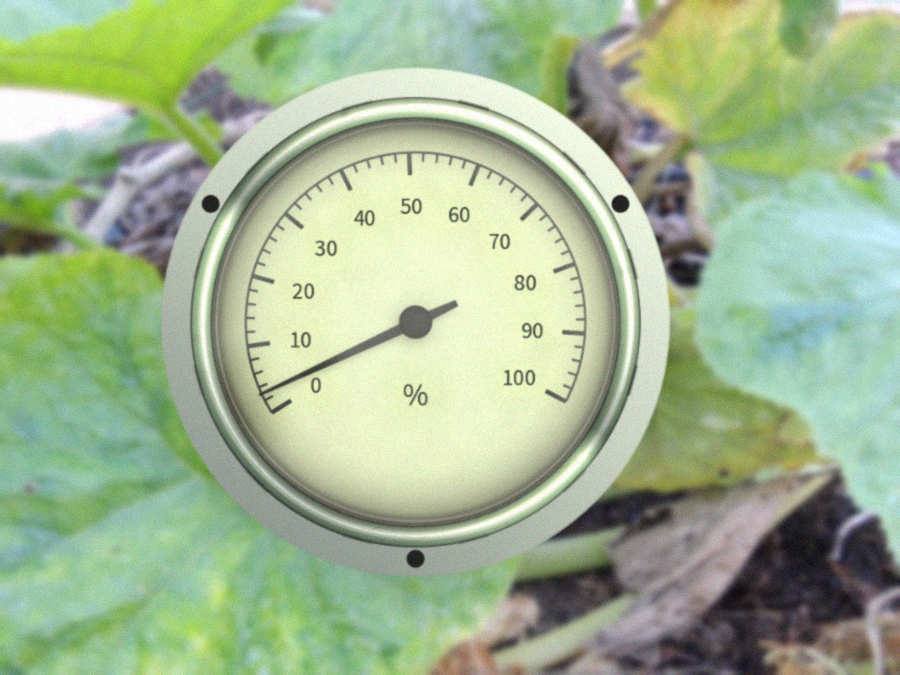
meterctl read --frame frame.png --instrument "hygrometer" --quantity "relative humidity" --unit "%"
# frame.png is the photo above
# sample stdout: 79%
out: 3%
